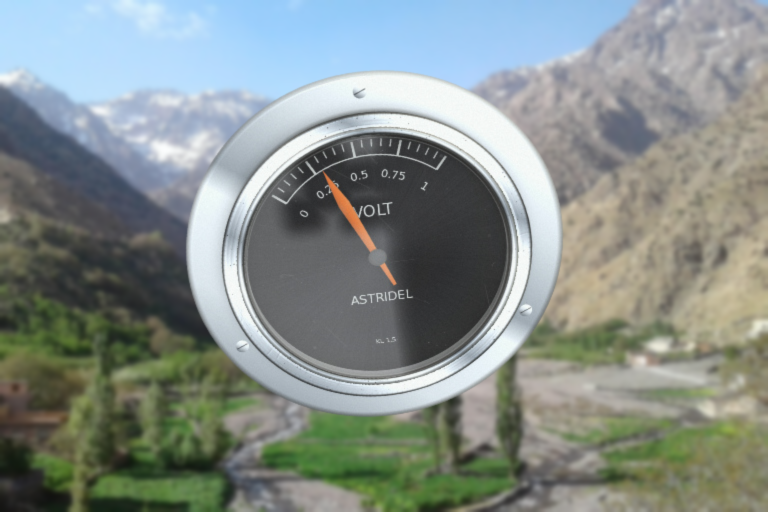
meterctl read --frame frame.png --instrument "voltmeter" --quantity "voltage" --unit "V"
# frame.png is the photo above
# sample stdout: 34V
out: 0.3V
